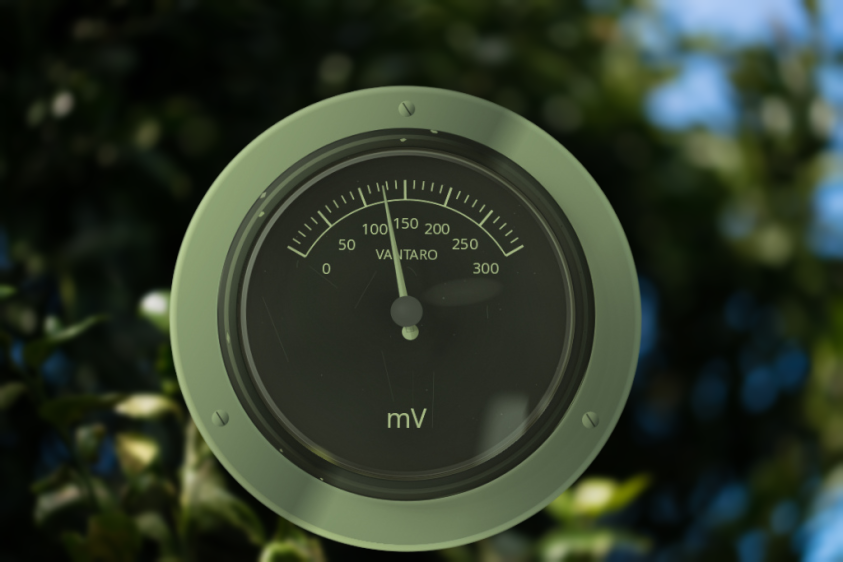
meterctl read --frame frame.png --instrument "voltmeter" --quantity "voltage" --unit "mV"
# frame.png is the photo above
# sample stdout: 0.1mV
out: 125mV
